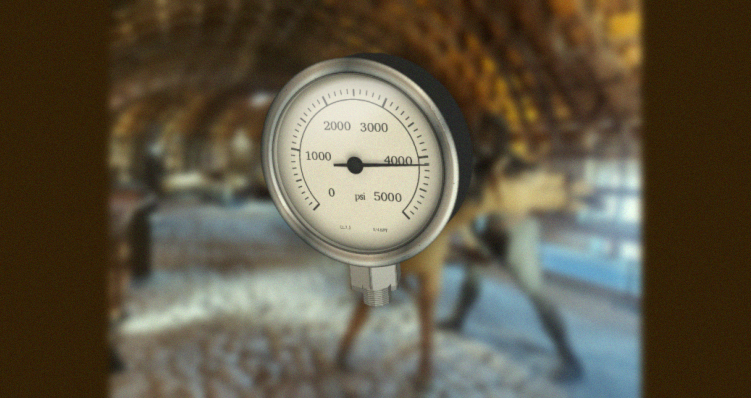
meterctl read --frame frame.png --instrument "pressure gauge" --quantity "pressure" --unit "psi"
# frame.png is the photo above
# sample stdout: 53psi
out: 4100psi
